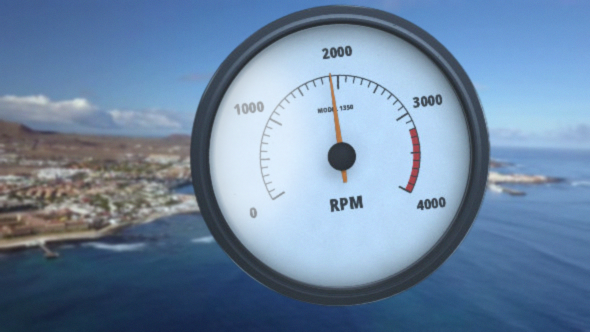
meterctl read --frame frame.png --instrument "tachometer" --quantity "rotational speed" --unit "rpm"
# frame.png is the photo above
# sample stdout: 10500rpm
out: 1900rpm
